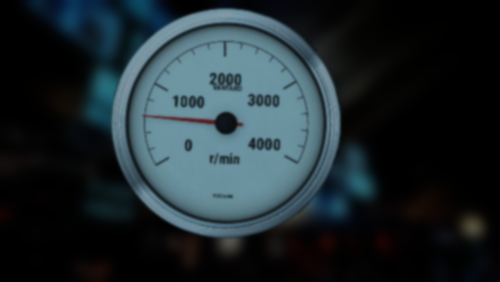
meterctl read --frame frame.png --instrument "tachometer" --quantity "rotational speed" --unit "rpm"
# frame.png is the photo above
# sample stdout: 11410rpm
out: 600rpm
